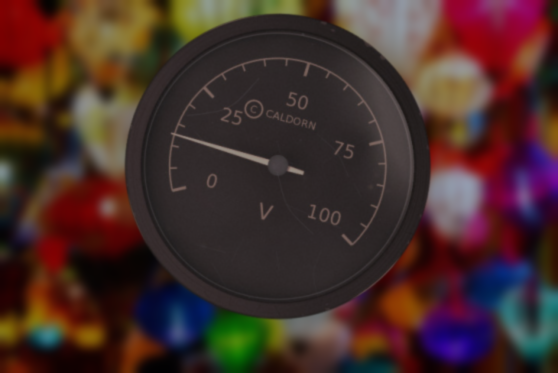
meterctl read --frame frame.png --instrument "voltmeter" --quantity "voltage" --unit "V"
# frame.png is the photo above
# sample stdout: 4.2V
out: 12.5V
